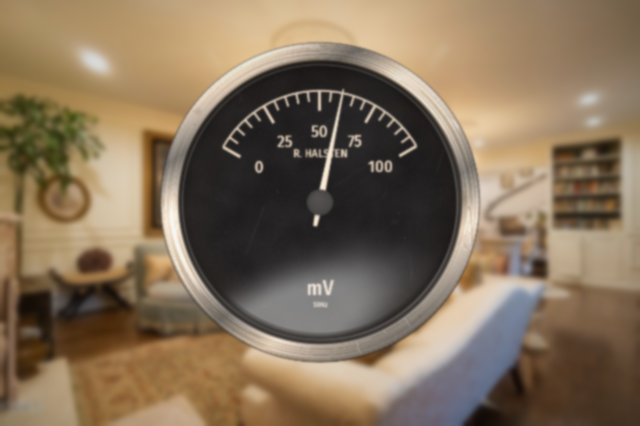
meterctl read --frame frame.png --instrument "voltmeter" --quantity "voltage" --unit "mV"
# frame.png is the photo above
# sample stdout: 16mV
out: 60mV
